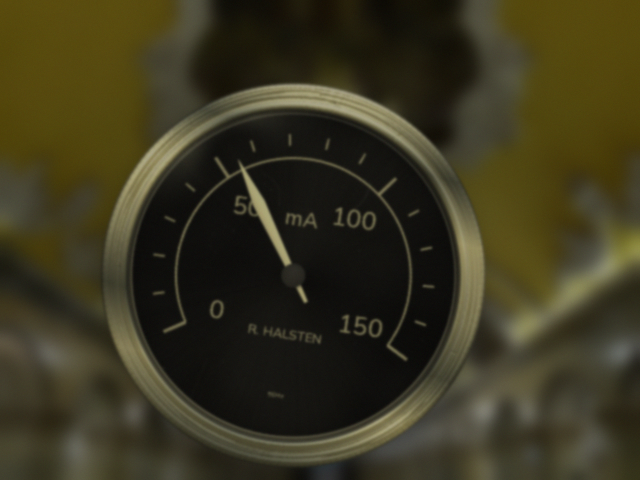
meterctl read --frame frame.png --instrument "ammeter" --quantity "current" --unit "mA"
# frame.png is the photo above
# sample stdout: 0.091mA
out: 55mA
